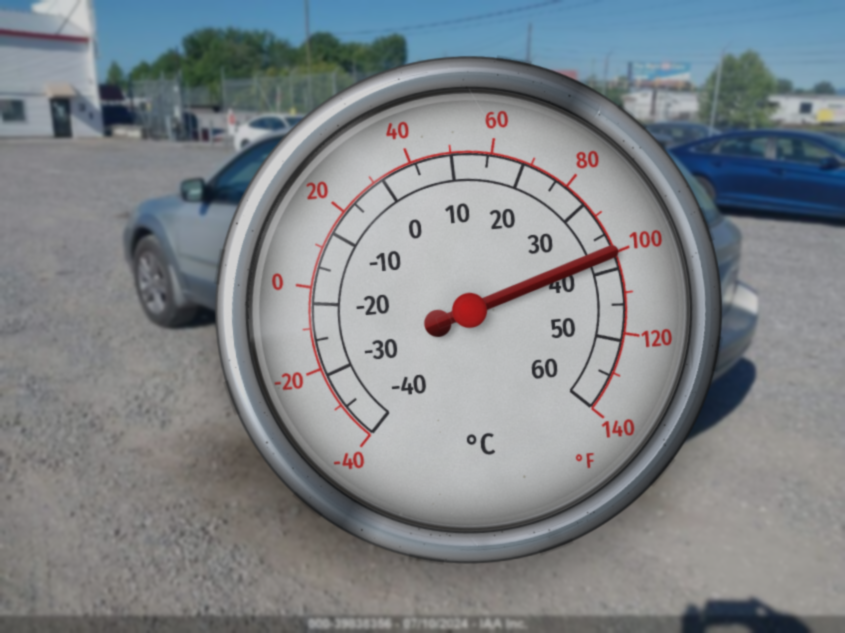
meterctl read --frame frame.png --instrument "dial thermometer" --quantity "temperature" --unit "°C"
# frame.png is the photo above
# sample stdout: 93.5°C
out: 37.5°C
